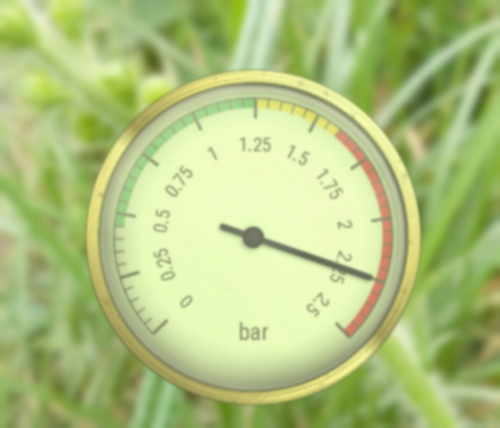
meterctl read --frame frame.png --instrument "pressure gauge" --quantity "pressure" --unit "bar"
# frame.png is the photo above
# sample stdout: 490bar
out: 2.25bar
